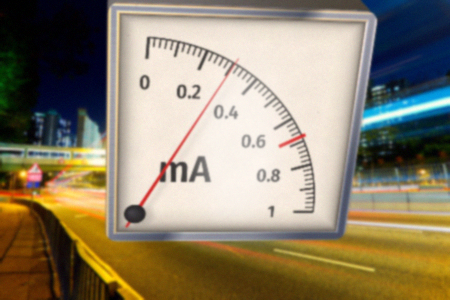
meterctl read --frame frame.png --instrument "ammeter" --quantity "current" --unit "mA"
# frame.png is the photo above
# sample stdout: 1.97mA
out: 0.3mA
